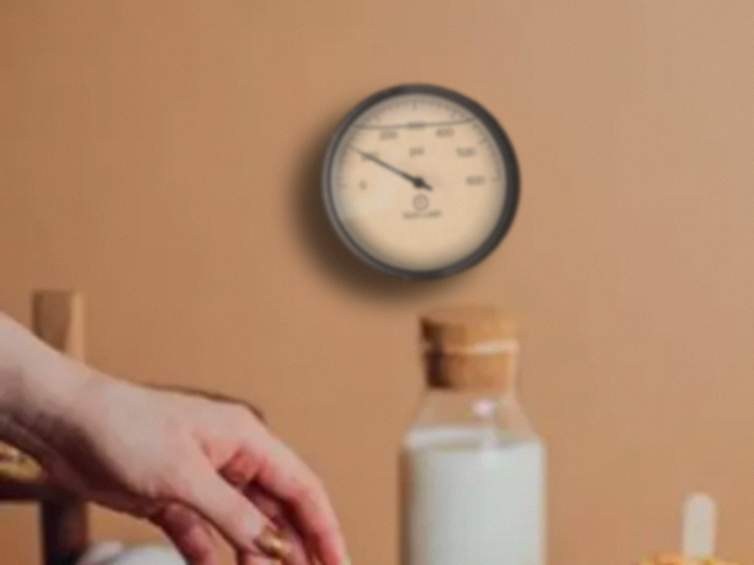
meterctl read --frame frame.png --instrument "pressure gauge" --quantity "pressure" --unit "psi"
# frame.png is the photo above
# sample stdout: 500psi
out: 100psi
